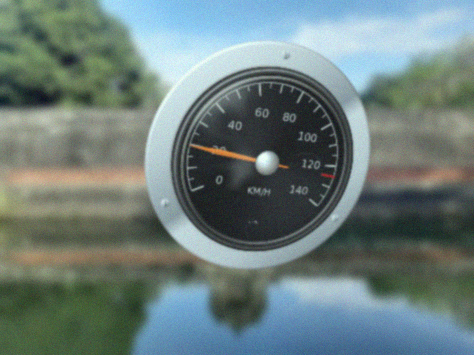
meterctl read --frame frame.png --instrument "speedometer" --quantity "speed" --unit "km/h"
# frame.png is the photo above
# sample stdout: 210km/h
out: 20km/h
